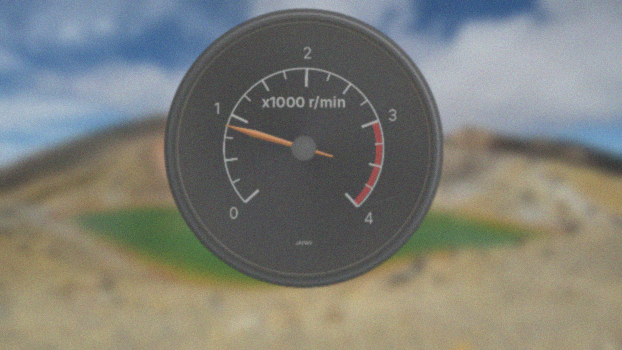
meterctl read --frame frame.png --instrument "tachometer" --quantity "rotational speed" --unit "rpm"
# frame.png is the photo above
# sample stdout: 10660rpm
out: 875rpm
